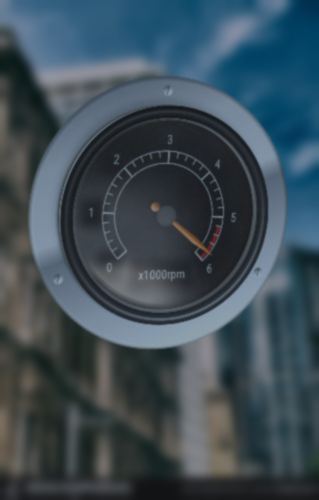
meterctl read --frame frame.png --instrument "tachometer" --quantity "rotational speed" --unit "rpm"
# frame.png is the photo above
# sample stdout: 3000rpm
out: 5800rpm
